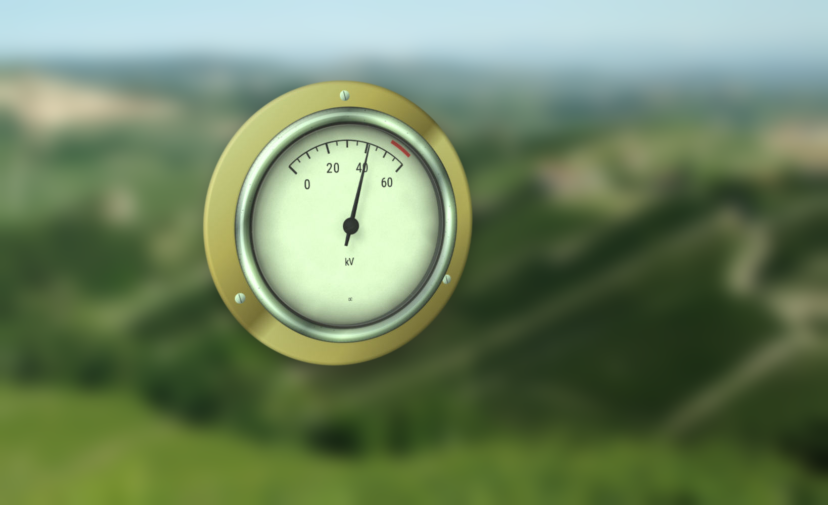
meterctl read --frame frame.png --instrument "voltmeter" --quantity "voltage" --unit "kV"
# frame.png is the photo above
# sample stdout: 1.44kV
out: 40kV
